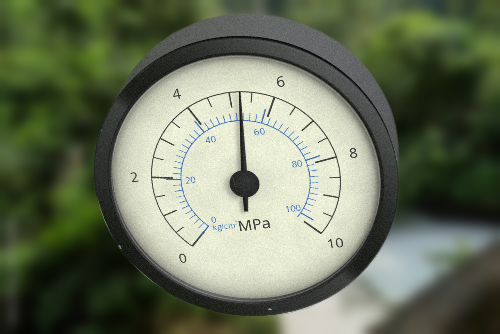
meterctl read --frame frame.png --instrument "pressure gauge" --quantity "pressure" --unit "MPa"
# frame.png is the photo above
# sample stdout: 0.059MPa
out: 5.25MPa
